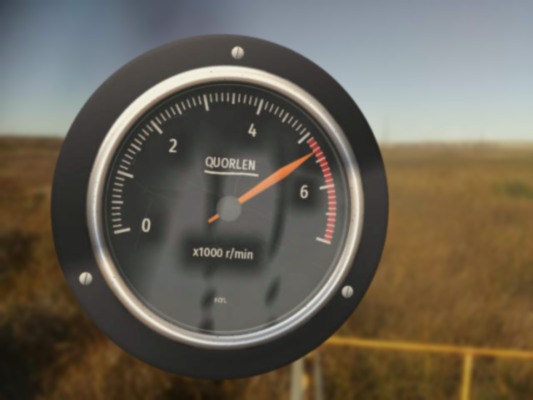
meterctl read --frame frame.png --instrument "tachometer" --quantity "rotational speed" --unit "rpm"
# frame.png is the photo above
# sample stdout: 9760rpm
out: 5300rpm
